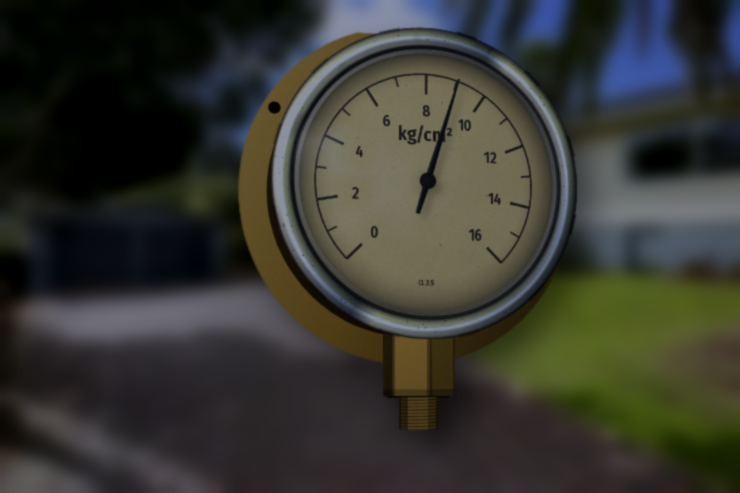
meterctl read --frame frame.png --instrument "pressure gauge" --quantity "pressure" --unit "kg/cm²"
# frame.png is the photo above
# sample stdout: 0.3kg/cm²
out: 9kg/cm²
